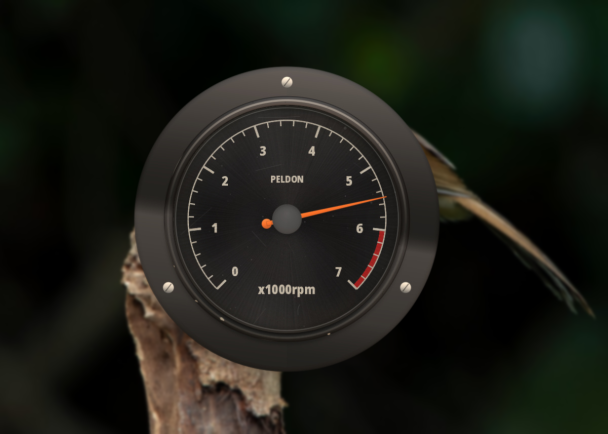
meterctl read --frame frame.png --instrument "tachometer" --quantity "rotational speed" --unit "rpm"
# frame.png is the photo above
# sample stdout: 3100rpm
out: 5500rpm
